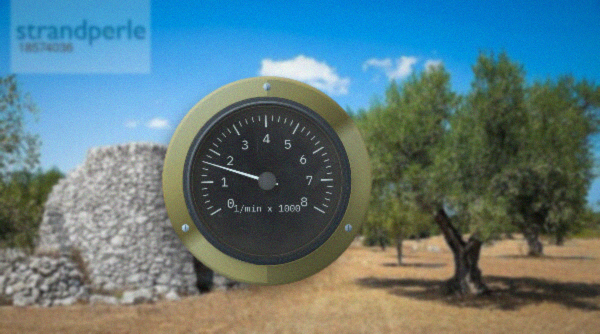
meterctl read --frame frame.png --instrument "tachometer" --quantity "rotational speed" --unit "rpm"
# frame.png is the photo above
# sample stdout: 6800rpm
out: 1600rpm
